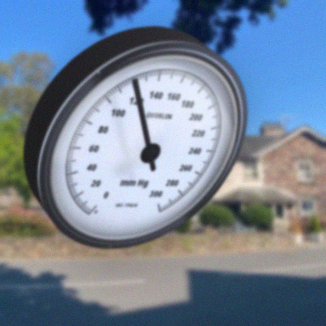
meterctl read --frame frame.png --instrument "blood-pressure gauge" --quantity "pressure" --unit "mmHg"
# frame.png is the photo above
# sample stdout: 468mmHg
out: 120mmHg
